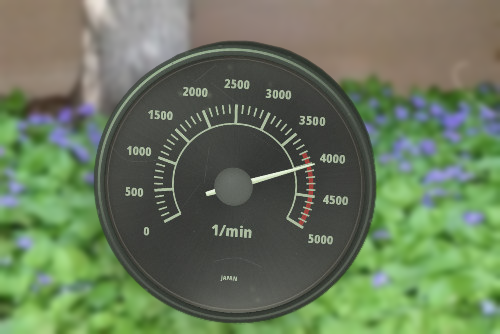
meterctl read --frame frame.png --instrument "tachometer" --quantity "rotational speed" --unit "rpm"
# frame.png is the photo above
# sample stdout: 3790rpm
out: 4000rpm
